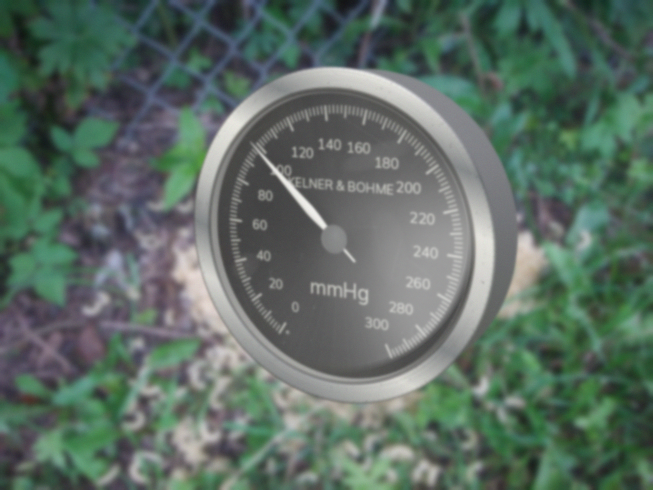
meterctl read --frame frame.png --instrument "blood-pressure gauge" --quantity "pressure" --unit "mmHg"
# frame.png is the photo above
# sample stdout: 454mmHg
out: 100mmHg
